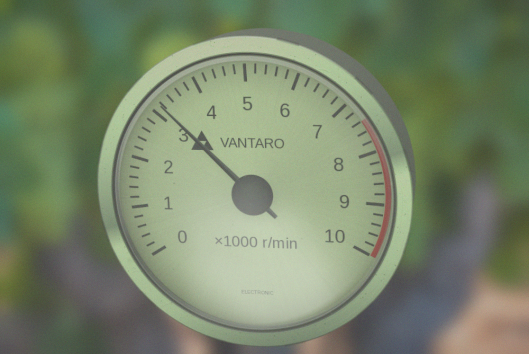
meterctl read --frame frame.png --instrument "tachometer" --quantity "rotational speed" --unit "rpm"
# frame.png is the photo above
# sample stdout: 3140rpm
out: 3200rpm
